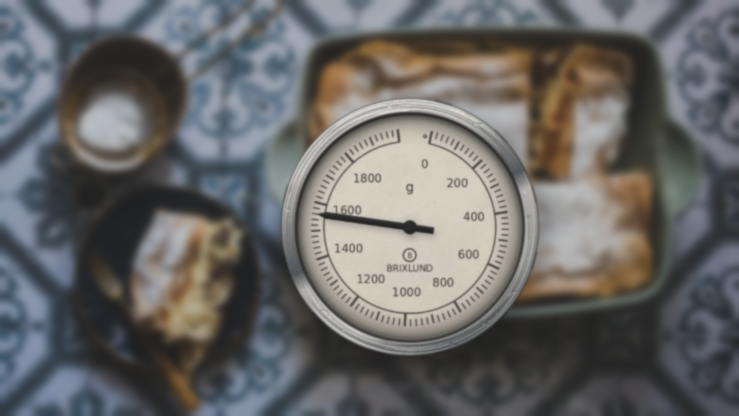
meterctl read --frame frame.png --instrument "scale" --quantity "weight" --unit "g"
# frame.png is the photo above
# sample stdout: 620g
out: 1560g
